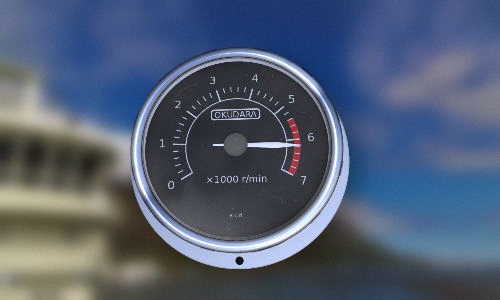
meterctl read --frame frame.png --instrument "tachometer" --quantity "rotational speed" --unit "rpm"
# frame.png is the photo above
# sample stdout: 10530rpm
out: 6200rpm
